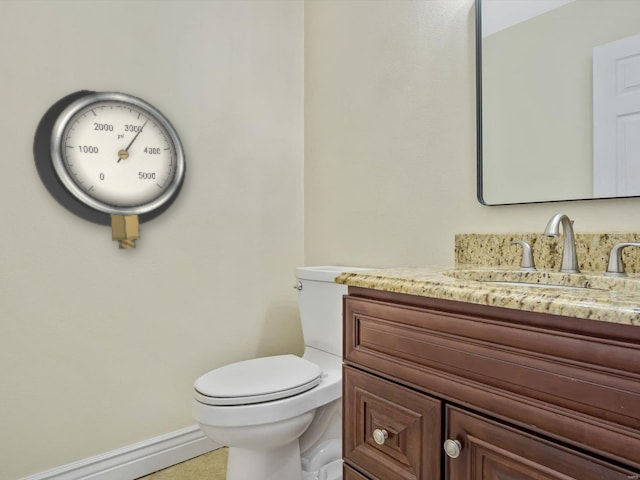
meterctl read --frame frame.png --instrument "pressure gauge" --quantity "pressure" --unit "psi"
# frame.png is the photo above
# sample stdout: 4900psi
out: 3200psi
